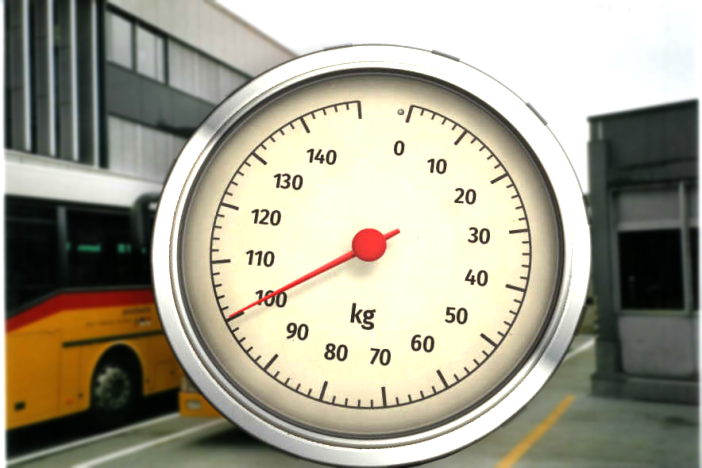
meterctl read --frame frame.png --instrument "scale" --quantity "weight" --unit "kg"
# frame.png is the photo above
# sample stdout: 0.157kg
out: 100kg
